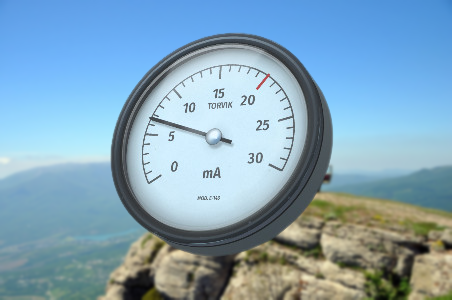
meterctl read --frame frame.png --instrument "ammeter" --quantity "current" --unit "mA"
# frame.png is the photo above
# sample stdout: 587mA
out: 6.5mA
